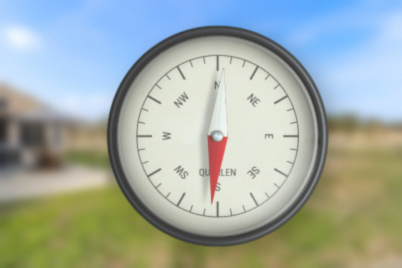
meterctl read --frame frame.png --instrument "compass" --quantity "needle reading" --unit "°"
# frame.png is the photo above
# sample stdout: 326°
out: 185°
